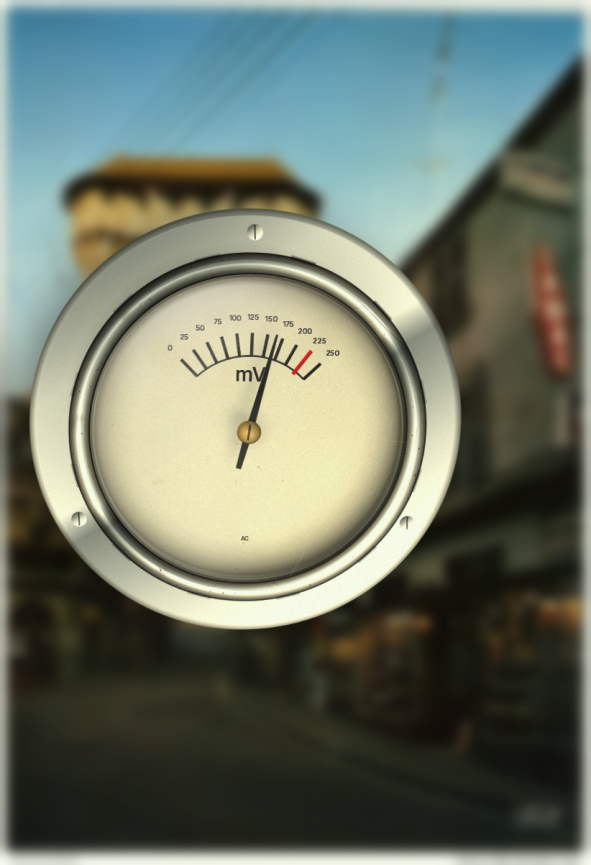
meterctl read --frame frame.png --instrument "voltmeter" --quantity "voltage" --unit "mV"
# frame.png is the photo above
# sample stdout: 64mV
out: 162.5mV
